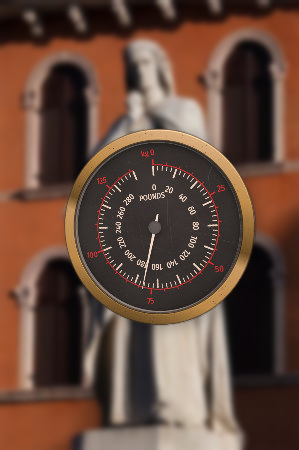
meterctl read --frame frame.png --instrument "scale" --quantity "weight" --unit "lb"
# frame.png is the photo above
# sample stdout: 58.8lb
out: 172lb
